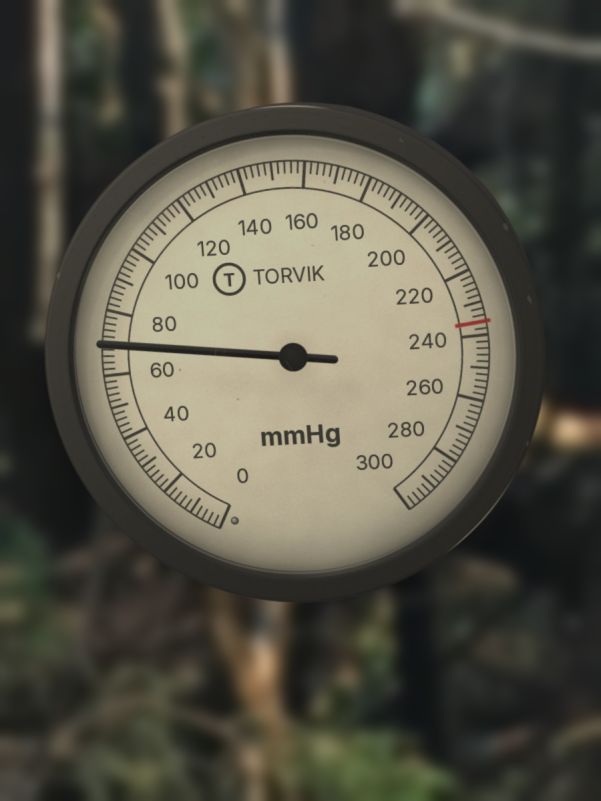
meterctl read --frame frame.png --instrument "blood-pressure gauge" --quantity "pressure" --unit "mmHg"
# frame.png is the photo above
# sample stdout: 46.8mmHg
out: 70mmHg
